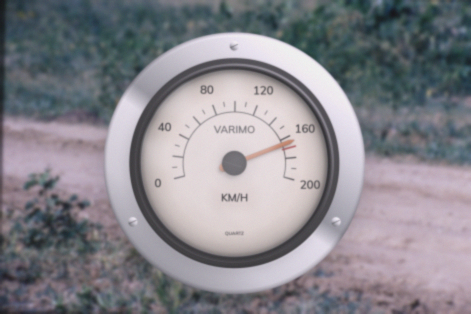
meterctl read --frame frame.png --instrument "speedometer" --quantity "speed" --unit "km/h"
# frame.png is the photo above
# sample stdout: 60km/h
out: 165km/h
